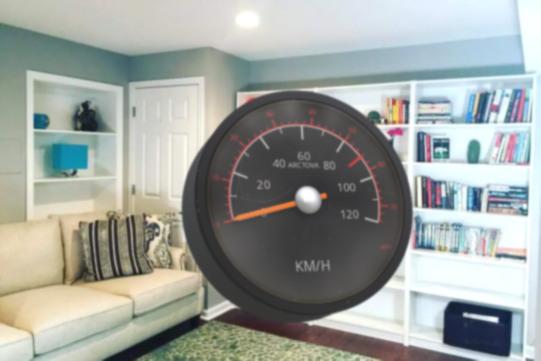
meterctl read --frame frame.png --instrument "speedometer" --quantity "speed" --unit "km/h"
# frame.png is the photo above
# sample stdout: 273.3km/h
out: 0km/h
